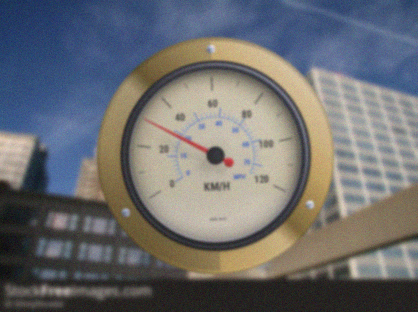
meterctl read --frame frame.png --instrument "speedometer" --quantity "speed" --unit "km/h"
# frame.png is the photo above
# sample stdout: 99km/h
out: 30km/h
